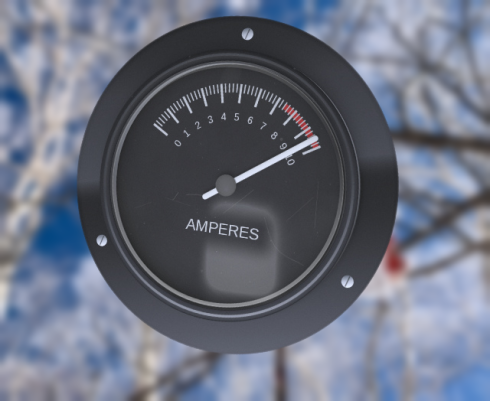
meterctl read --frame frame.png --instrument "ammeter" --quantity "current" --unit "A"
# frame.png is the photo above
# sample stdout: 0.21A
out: 9.6A
